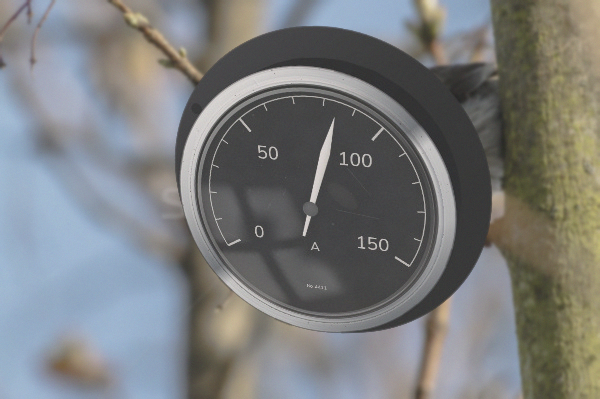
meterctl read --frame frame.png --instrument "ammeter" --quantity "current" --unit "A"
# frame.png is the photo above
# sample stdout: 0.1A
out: 85A
